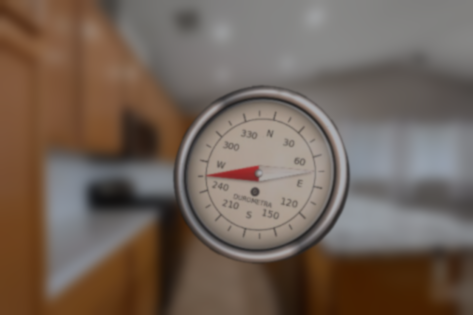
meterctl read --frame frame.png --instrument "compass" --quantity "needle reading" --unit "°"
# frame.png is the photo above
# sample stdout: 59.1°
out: 255°
